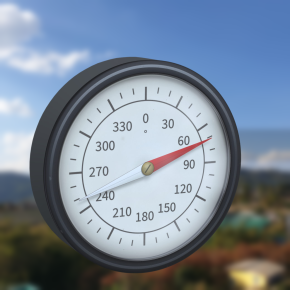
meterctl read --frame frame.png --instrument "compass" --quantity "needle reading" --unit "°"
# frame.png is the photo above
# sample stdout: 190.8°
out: 70°
